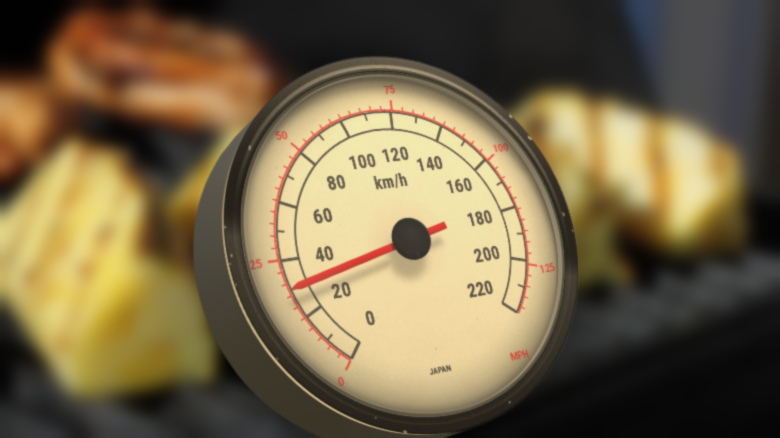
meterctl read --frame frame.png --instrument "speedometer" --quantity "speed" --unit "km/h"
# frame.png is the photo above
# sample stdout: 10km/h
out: 30km/h
